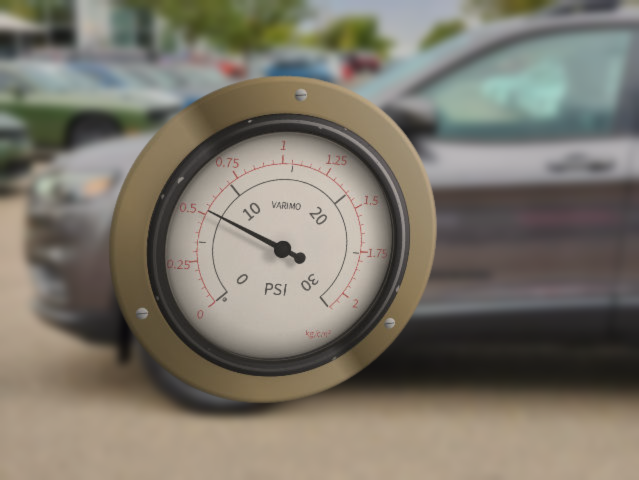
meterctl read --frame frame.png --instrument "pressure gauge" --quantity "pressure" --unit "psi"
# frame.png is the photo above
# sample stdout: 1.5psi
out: 7.5psi
